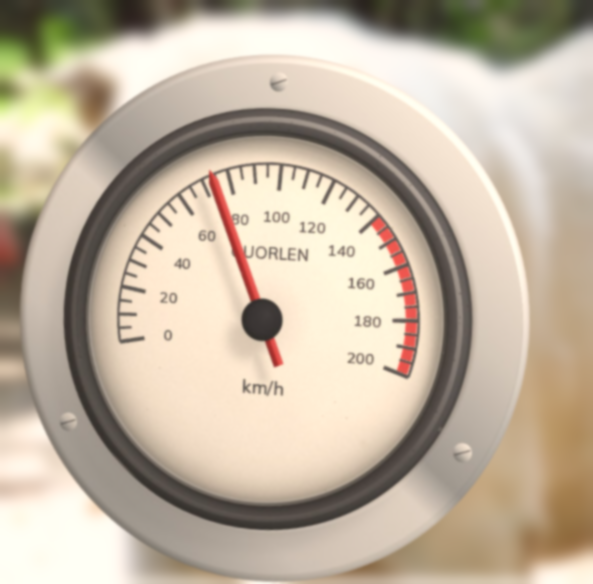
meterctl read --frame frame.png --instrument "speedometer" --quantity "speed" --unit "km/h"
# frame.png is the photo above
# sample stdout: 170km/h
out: 75km/h
